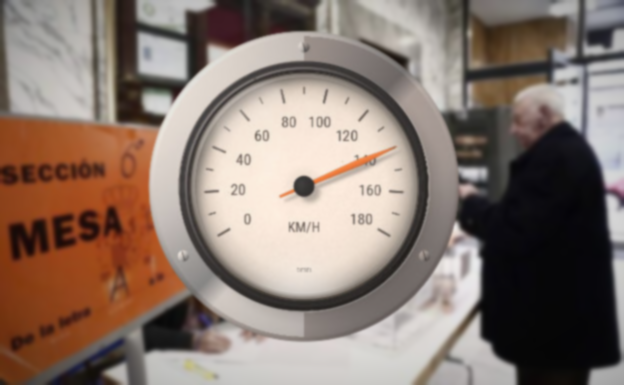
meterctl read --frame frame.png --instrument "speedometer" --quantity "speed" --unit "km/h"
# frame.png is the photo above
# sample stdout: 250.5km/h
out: 140km/h
